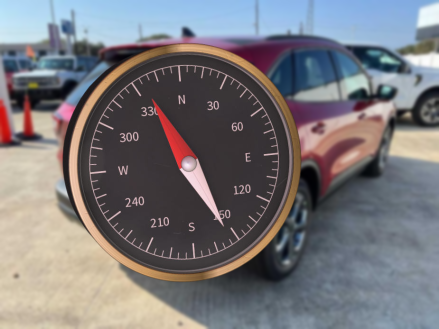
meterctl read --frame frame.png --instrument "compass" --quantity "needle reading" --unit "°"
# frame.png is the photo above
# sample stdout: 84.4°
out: 335°
